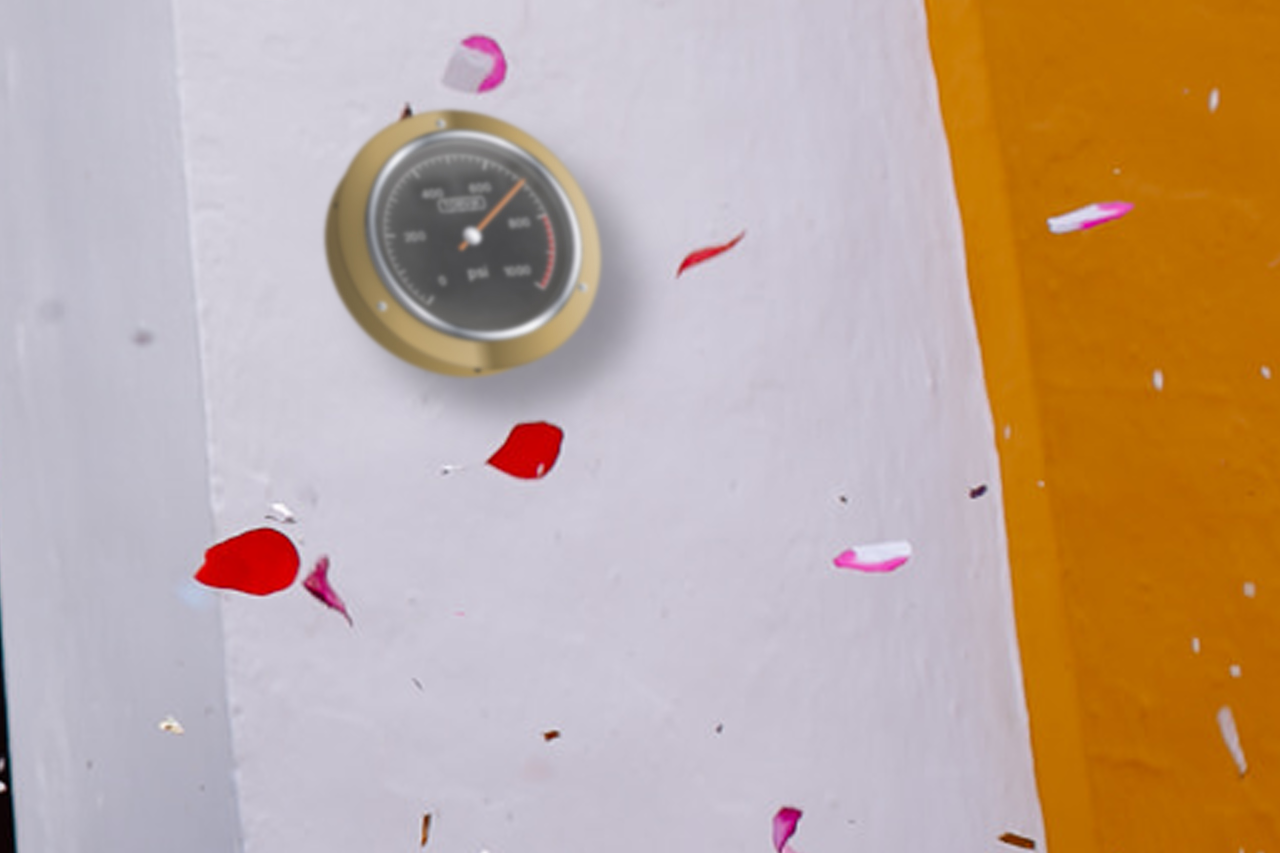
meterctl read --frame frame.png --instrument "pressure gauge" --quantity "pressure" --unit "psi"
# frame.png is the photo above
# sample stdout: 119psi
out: 700psi
